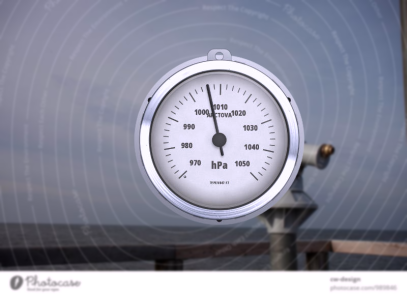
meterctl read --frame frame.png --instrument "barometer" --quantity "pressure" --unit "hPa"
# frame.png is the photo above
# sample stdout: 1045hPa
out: 1006hPa
